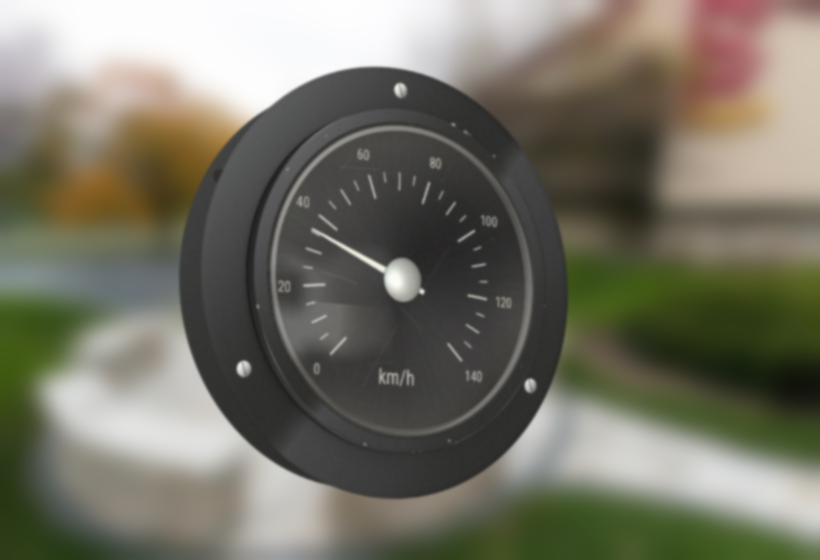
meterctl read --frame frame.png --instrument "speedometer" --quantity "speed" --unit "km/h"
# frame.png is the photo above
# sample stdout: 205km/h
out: 35km/h
